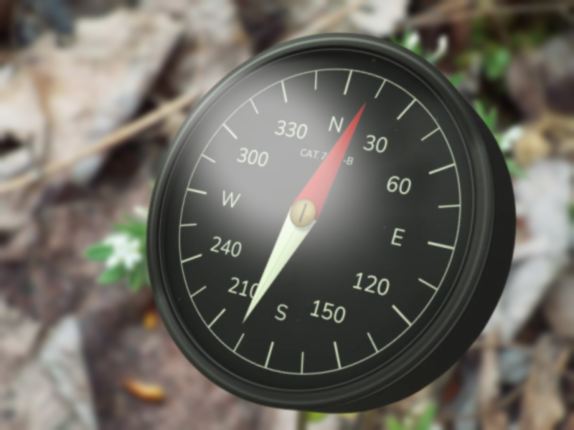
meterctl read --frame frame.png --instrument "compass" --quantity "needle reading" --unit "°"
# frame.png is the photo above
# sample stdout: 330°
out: 15°
